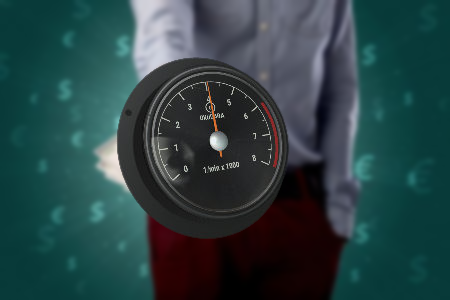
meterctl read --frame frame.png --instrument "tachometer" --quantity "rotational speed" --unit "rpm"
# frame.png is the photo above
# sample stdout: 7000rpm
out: 4000rpm
